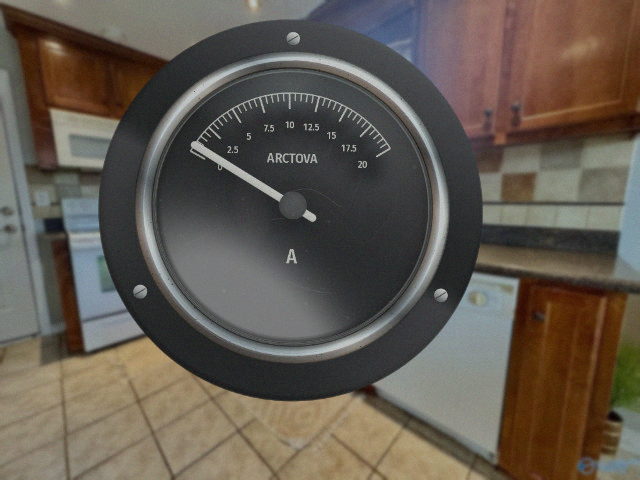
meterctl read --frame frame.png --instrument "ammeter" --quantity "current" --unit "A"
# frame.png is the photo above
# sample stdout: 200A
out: 0.5A
